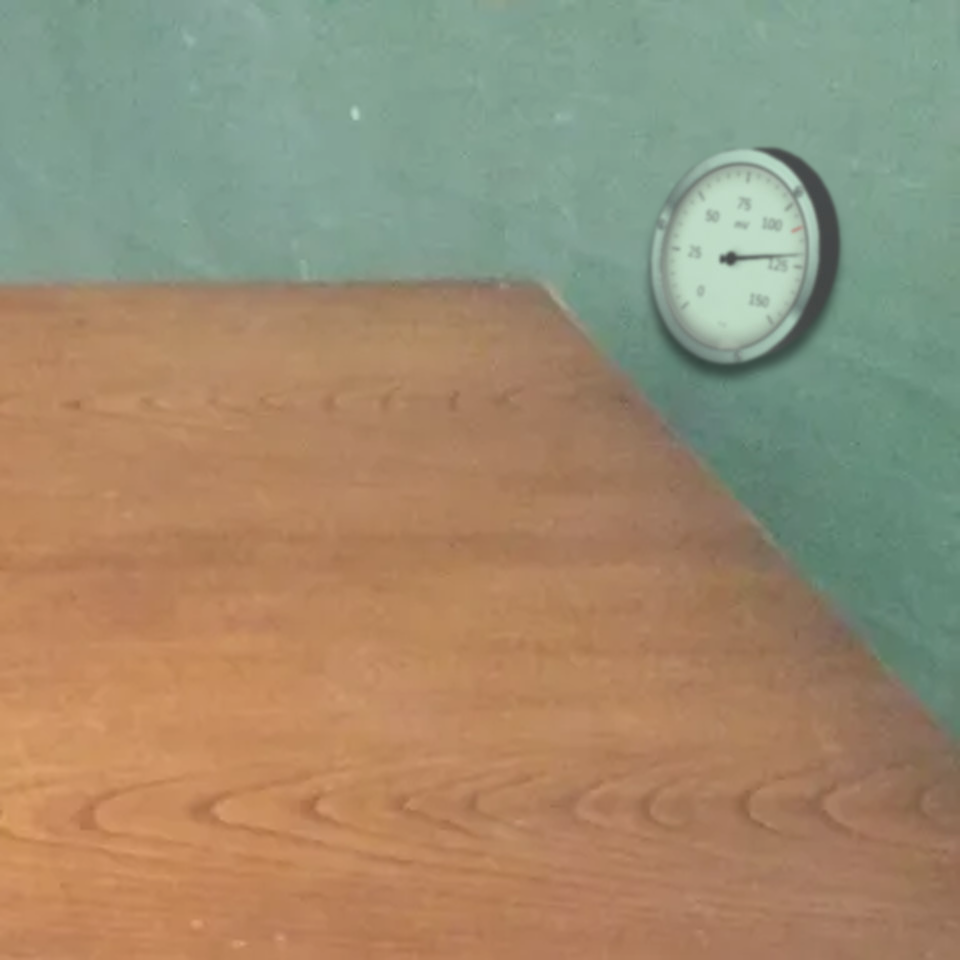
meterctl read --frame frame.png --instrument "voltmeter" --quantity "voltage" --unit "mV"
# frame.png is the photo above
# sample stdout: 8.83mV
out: 120mV
